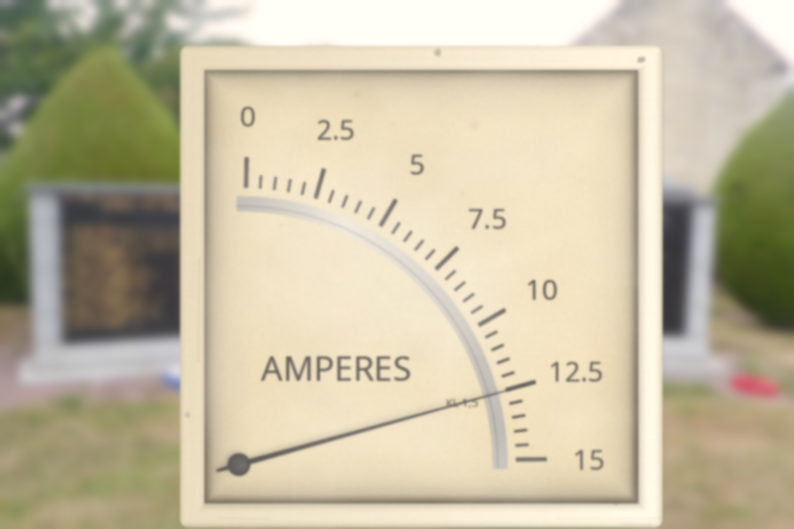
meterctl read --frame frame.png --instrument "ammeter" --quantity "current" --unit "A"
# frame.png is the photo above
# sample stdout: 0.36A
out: 12.5A
